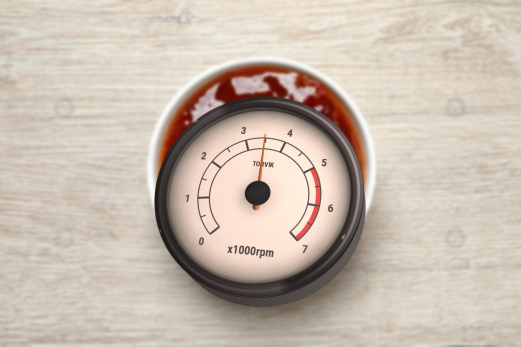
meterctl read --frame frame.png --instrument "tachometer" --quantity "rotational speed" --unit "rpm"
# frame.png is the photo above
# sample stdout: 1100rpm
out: 3500rpm
